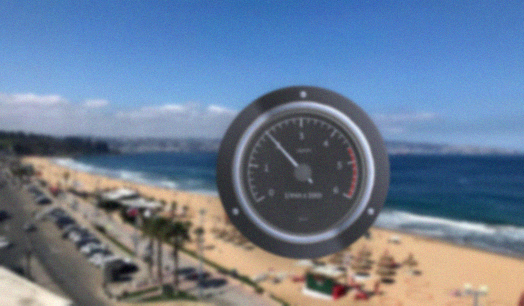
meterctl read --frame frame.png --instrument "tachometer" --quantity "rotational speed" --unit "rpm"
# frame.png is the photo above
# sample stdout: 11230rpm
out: 2000rpm
